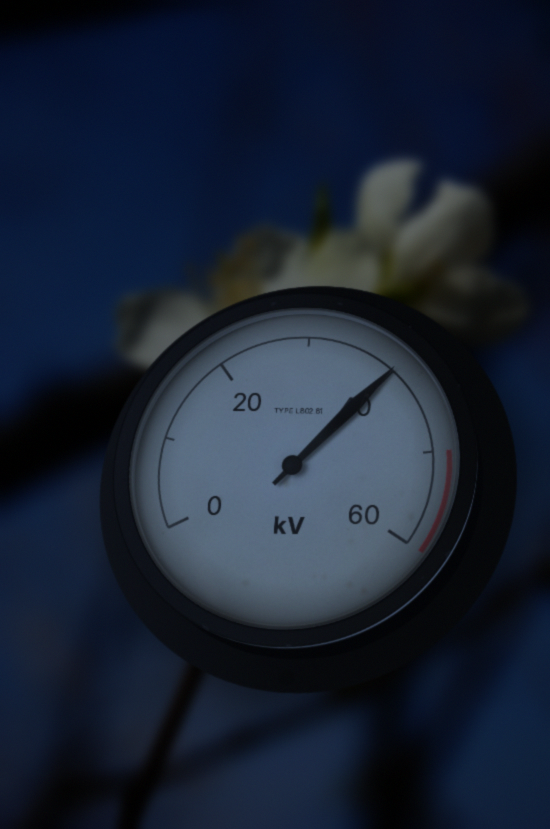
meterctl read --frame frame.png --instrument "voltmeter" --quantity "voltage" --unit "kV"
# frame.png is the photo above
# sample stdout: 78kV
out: 40kV
